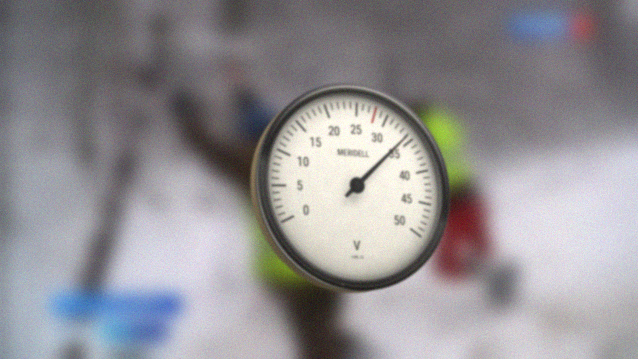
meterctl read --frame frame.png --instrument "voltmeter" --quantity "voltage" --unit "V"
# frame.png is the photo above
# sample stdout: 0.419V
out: 34V
